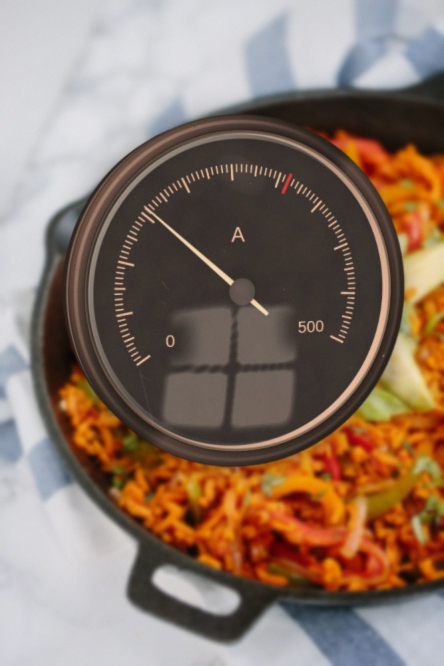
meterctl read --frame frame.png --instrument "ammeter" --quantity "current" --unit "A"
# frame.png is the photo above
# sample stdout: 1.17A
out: 155A
